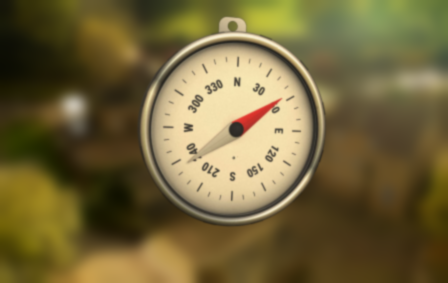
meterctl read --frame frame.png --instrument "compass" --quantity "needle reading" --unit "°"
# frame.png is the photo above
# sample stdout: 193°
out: 55°
